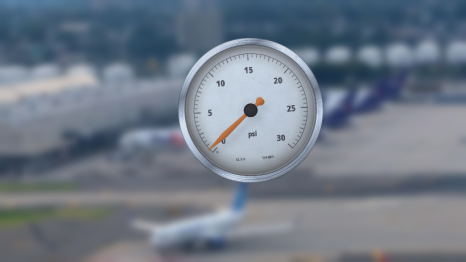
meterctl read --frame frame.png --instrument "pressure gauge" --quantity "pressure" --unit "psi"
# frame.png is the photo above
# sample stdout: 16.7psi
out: 0.5psi
